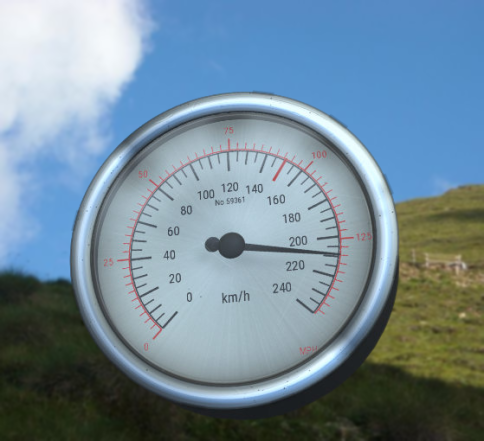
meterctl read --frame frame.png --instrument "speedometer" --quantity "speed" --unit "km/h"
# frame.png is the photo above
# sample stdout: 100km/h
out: 210km/h
